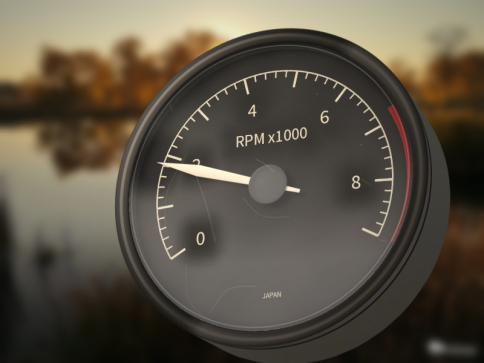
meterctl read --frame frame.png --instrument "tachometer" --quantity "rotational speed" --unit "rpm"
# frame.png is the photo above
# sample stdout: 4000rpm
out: 1800rpm
